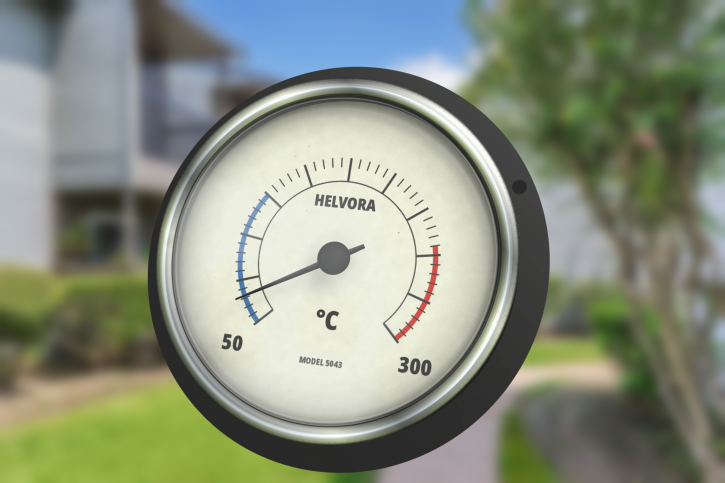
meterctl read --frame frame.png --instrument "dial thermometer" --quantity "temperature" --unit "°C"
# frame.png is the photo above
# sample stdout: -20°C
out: 65°C
